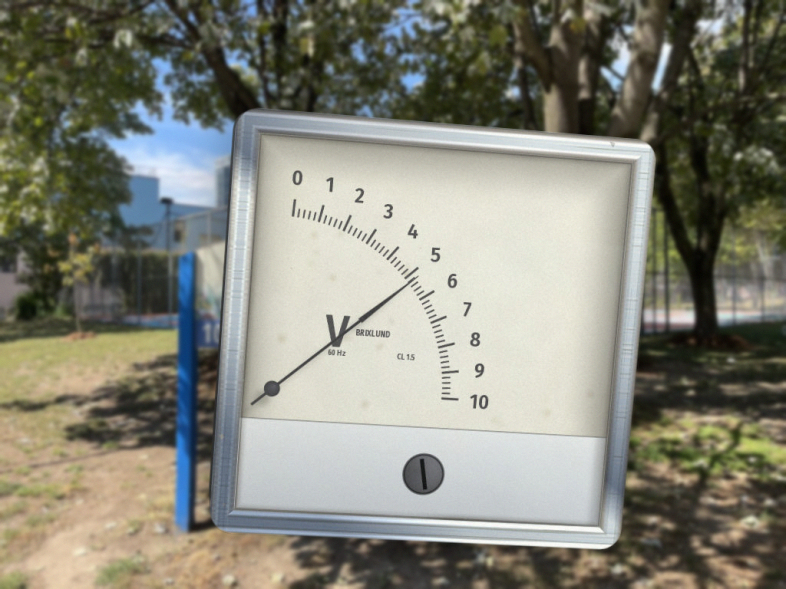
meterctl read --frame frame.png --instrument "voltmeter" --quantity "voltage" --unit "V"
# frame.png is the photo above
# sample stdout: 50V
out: 5.2V
